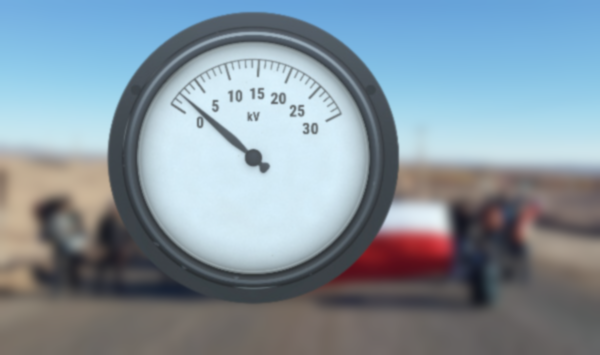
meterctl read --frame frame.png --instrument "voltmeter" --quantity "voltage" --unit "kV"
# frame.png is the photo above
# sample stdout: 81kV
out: 2kV
